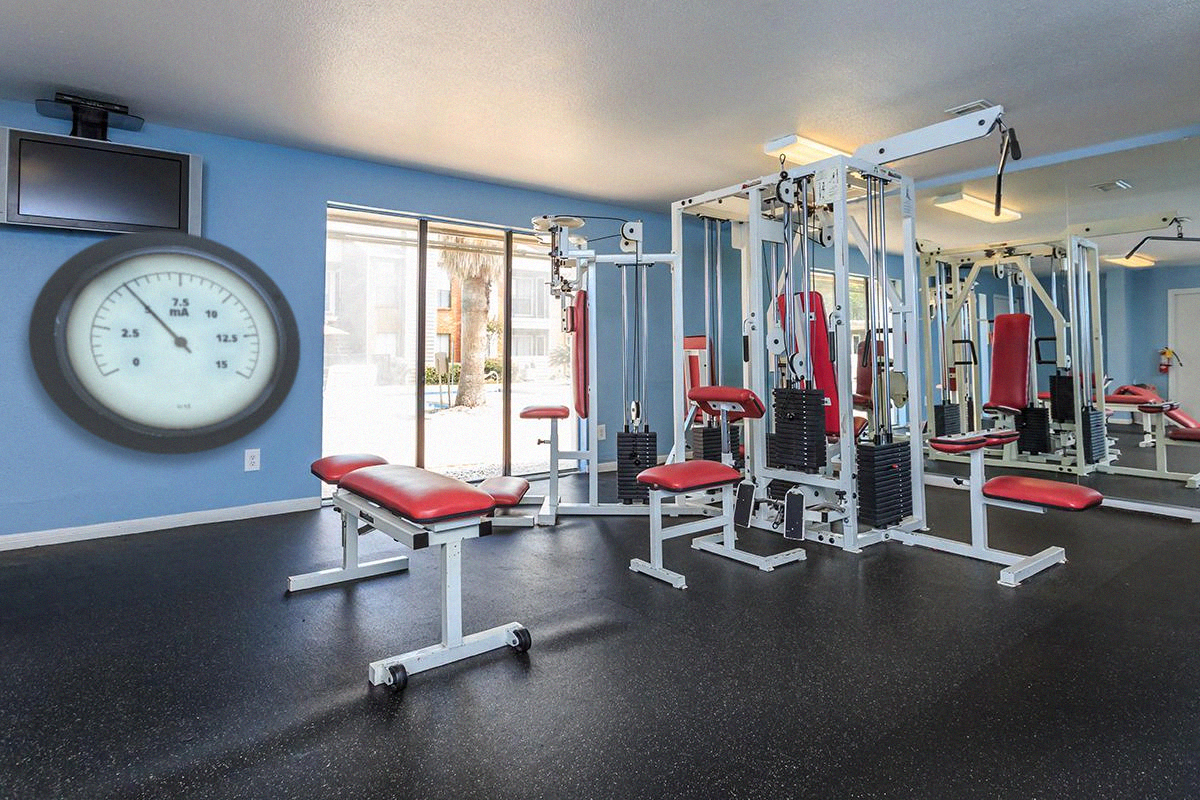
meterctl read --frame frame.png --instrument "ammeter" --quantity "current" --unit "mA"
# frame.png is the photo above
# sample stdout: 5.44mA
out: 5mA
